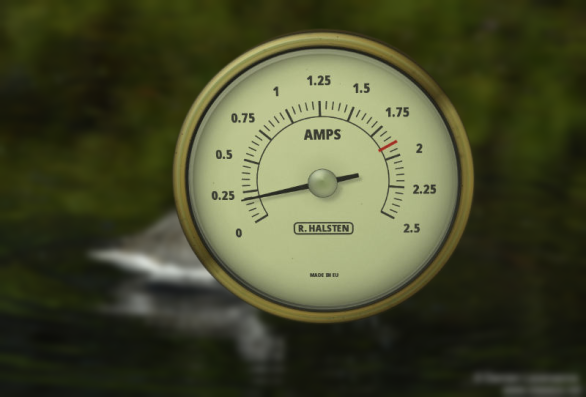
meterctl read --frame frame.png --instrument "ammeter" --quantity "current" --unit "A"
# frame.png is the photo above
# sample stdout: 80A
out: 0.2A
